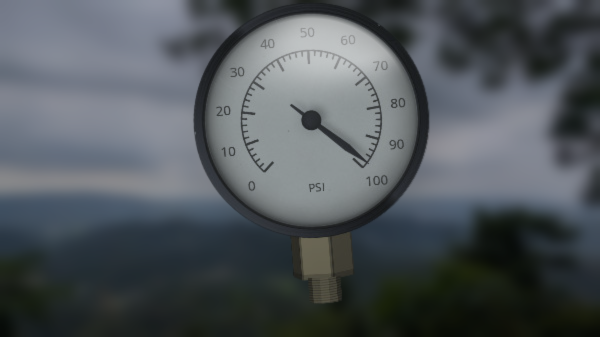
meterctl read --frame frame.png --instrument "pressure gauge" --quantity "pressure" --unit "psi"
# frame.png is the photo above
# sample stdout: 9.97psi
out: 98psi
